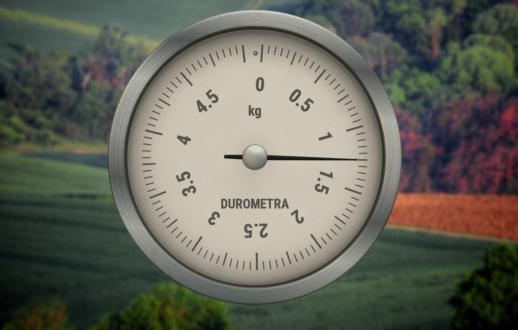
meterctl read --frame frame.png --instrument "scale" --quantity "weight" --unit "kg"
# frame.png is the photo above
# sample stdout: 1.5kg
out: 1.25kg
